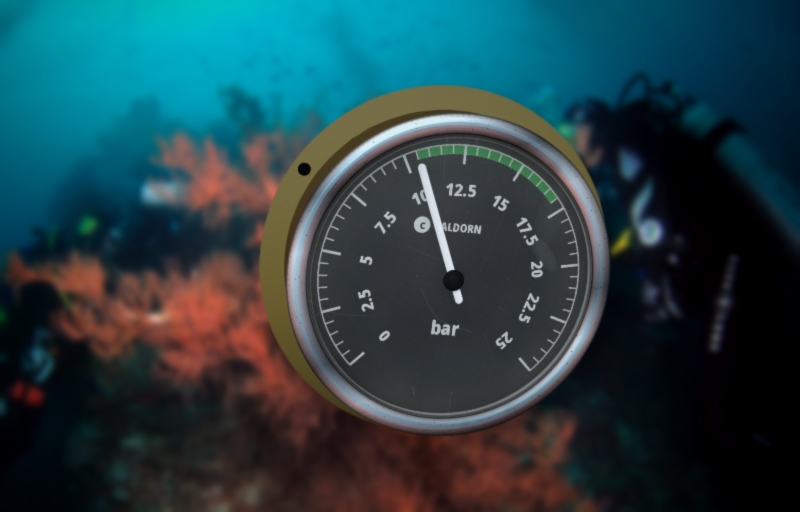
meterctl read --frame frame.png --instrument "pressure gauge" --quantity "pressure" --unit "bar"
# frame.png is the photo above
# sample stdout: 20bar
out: 10.5bar
